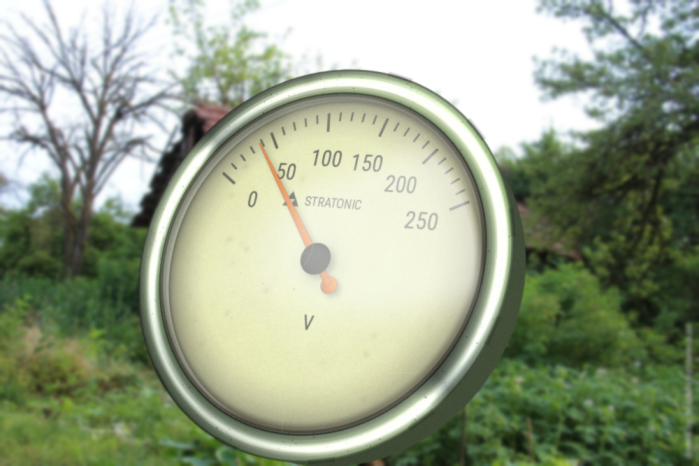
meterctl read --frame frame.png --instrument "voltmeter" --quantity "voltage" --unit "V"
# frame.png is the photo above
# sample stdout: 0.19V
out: 40V
